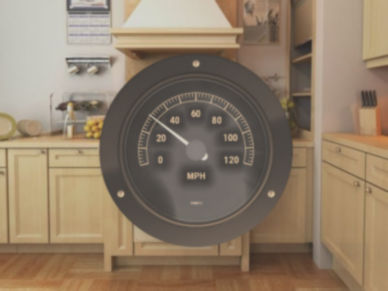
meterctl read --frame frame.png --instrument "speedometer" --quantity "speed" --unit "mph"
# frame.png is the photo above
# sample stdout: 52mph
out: 30mph
